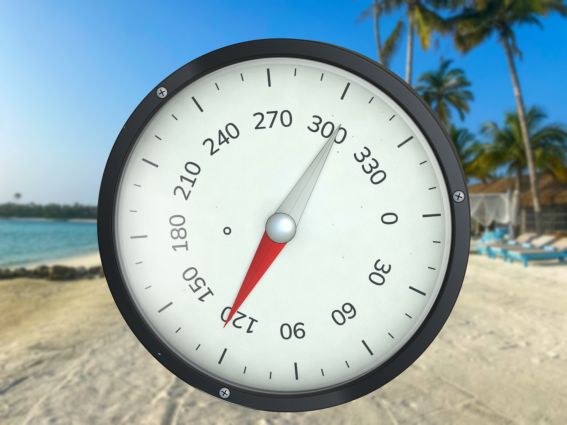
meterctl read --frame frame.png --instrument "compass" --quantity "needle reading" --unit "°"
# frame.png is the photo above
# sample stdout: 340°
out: 125°
